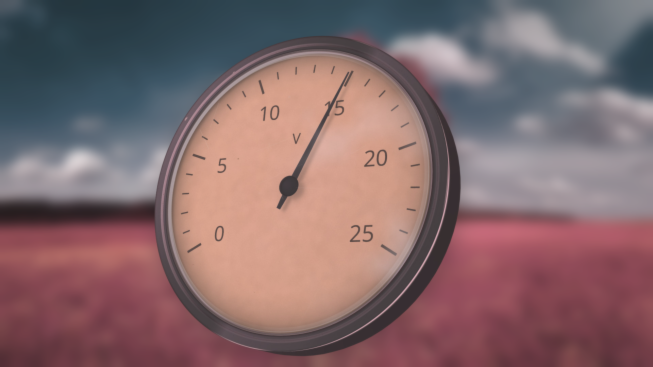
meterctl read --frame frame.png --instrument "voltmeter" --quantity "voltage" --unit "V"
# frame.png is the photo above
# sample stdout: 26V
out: 15V
